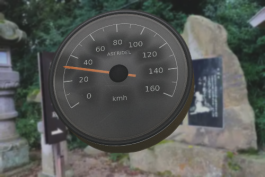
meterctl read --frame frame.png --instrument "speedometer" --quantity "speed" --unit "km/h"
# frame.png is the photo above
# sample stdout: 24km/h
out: 30km/h
